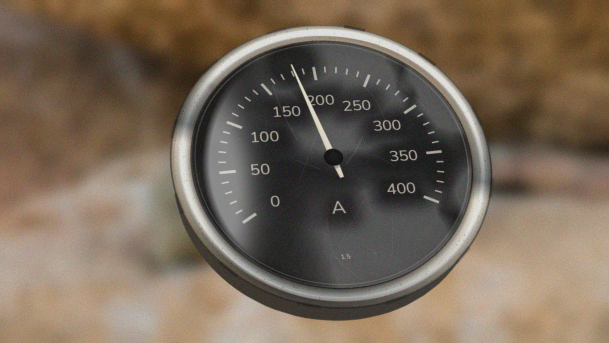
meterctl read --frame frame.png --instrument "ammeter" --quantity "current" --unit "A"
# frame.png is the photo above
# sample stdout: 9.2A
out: 180A
